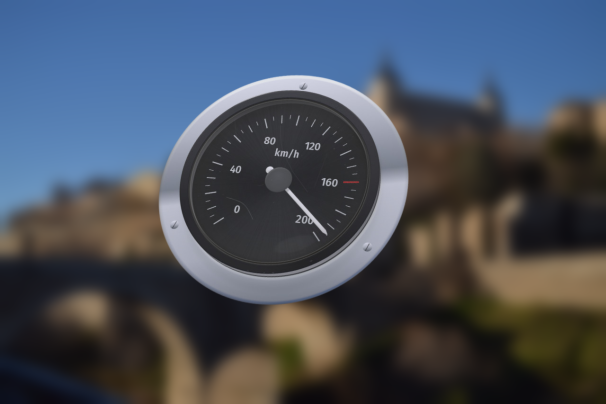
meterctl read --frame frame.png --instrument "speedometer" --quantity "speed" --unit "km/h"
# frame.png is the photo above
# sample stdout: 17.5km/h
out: 195km/h
